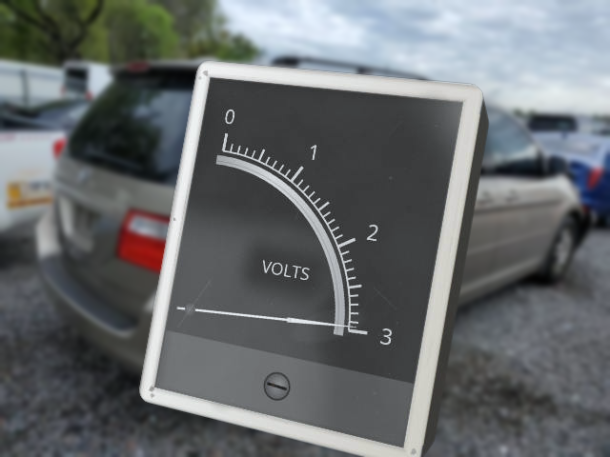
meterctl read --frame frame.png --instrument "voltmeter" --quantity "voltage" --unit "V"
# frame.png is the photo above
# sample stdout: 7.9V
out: 2.95V
